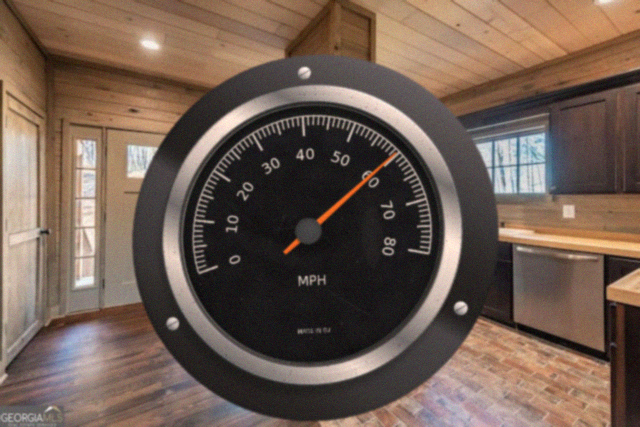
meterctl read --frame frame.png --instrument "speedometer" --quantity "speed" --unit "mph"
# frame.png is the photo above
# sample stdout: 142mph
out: 60mph
